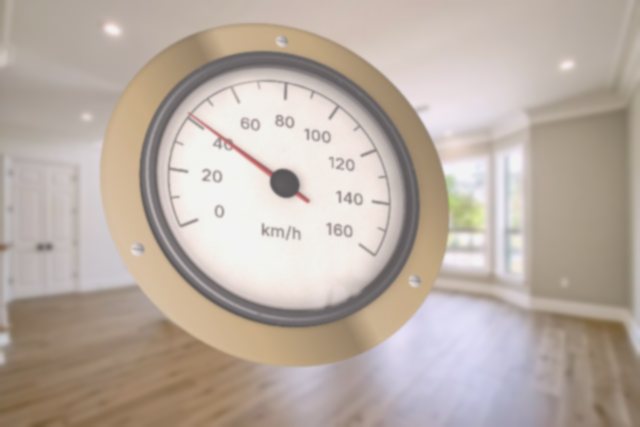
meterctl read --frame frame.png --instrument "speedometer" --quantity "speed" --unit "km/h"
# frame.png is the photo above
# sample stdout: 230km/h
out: 40km/h
